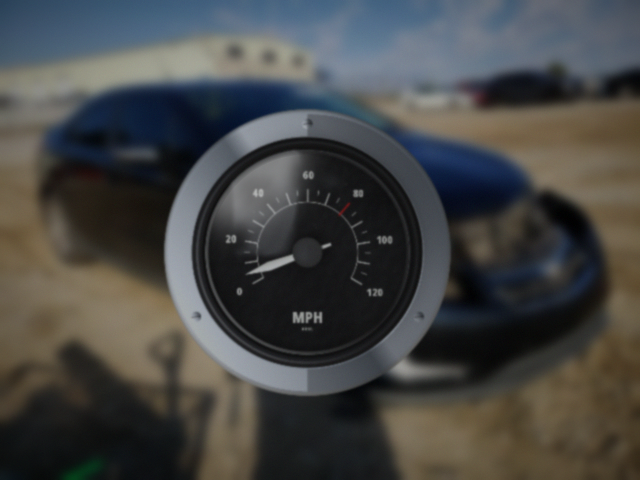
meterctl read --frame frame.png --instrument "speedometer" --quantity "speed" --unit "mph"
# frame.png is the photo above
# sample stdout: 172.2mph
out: 5mph
